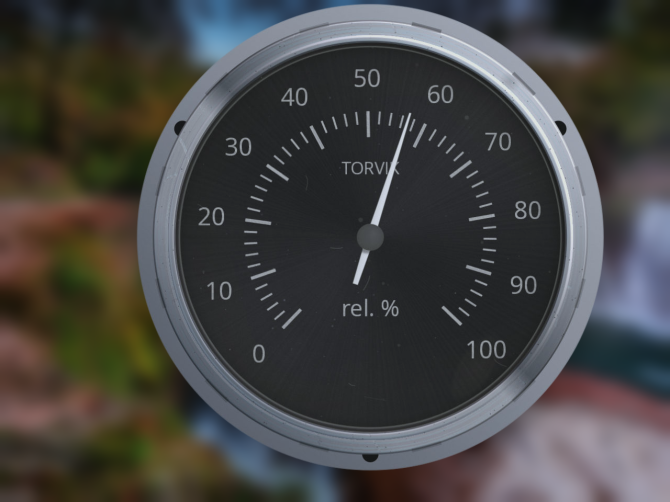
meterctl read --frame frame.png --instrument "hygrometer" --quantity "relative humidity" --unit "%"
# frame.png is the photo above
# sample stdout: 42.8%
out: 57%
